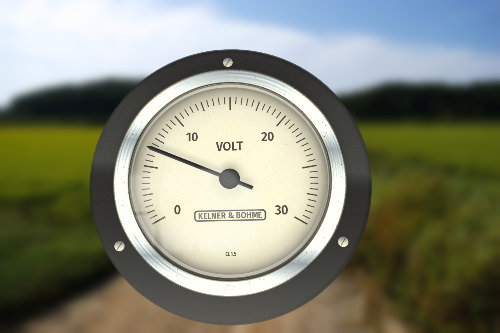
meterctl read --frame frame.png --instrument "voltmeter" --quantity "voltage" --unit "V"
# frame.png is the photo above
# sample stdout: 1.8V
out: 6.5V
